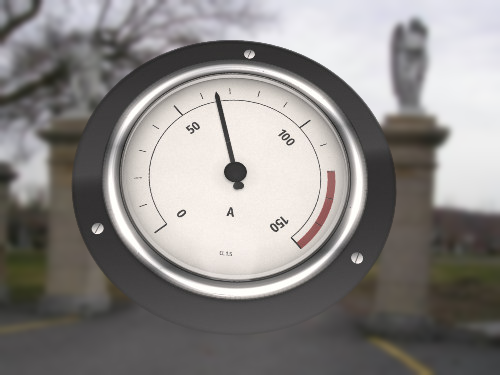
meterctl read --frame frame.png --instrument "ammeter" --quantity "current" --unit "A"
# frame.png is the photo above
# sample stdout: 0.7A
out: 65A
